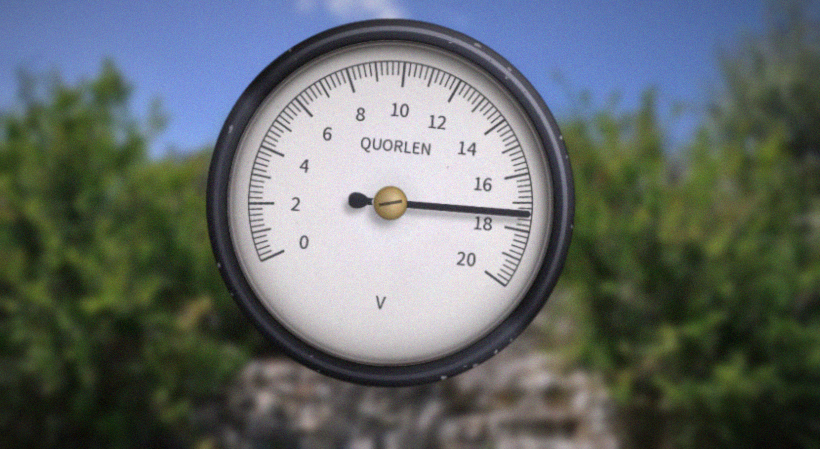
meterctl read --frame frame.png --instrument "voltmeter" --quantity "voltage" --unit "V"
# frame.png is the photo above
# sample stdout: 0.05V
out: 17.4V
